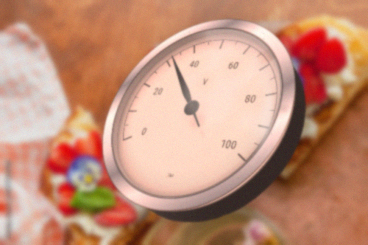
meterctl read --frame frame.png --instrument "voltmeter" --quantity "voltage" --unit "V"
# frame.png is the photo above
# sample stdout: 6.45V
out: 32.5V
